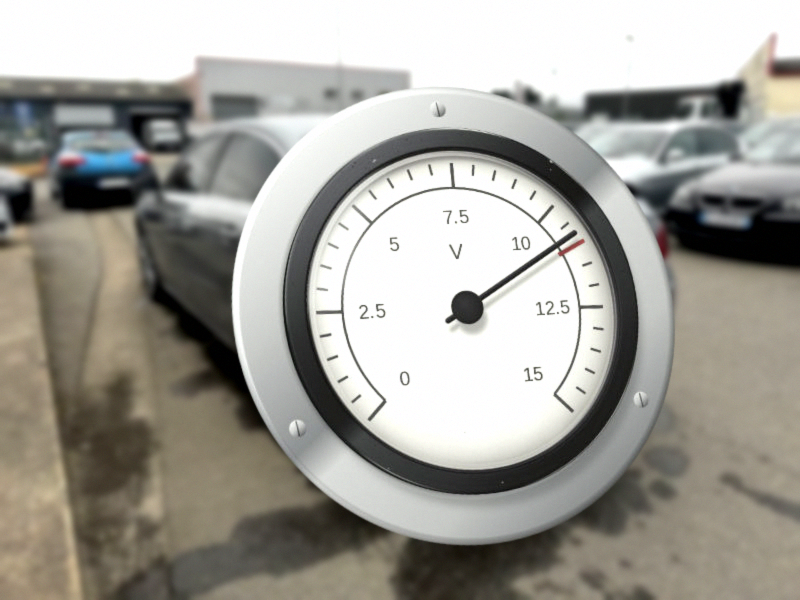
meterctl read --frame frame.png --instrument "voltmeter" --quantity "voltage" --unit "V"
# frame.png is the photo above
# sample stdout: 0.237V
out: 10.75V
